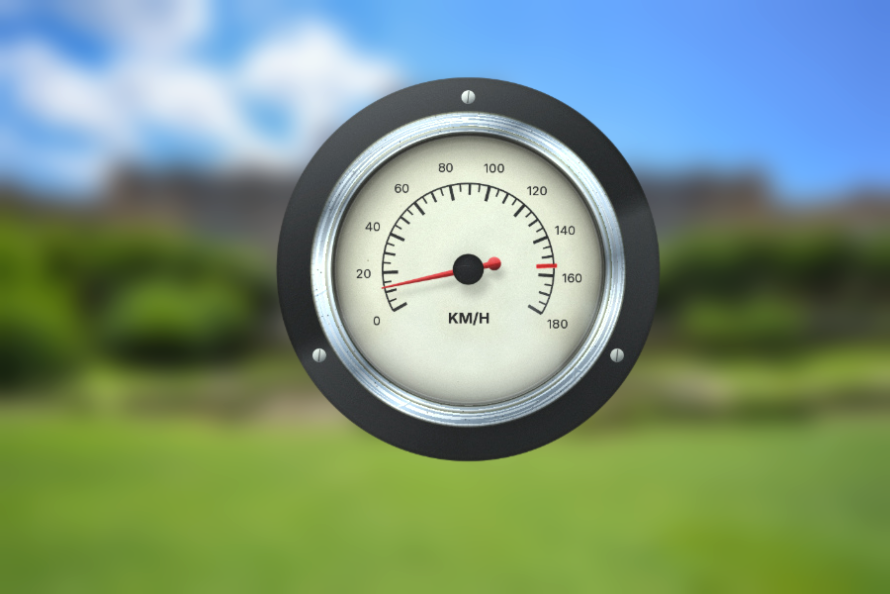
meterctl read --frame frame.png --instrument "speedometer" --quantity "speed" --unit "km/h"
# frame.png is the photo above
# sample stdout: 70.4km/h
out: 12.5km/h
